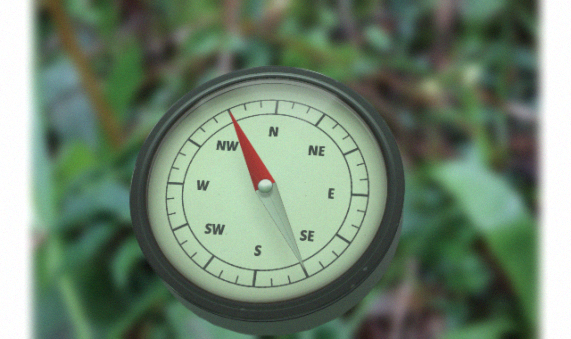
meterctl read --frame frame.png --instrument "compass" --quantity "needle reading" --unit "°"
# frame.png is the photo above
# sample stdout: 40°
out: 330°
